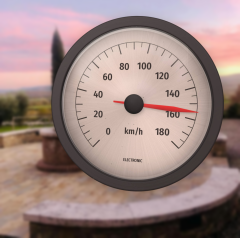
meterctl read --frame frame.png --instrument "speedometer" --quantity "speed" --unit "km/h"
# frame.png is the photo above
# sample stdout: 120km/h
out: 155km/h
